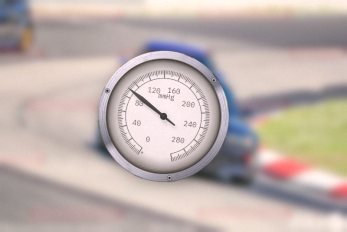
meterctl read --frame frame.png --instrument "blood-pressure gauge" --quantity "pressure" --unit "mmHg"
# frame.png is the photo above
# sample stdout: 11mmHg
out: 90mmHg
